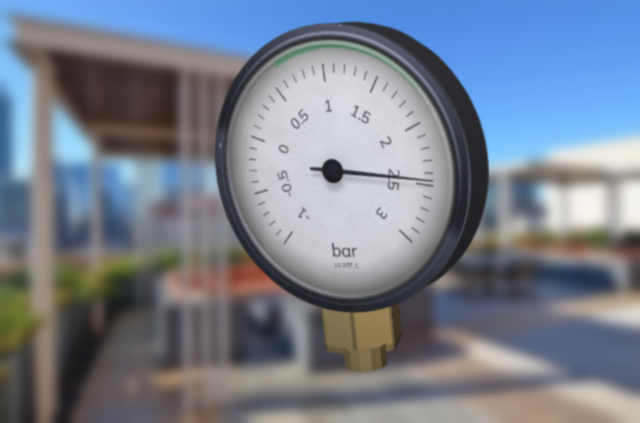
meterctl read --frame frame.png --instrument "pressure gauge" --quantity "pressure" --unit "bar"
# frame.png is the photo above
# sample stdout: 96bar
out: 2.45bar
